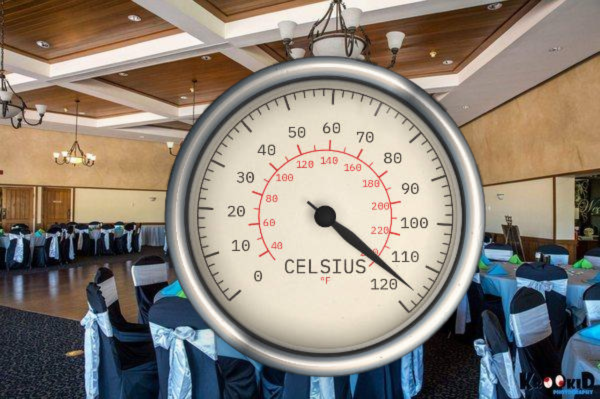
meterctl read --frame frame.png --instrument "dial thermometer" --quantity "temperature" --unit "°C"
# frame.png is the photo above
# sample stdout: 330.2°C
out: 116°C
